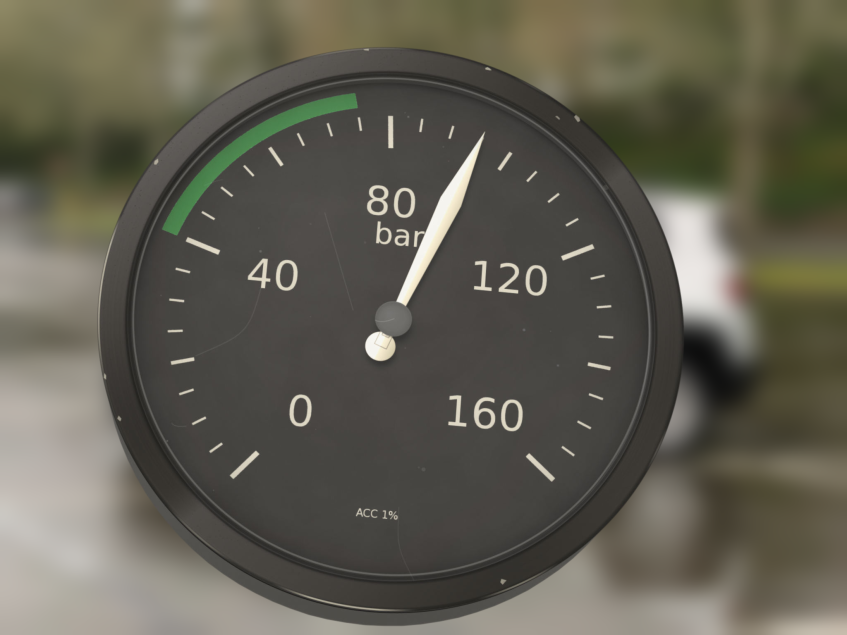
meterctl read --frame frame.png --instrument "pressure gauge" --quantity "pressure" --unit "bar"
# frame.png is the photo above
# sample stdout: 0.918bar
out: 95bar
